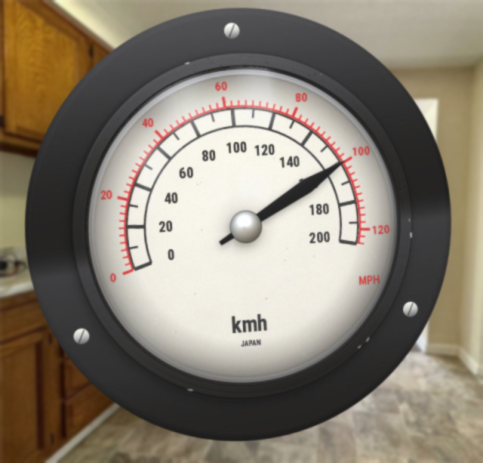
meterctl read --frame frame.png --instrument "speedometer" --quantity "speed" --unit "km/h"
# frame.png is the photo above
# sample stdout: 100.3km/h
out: 160km/h
